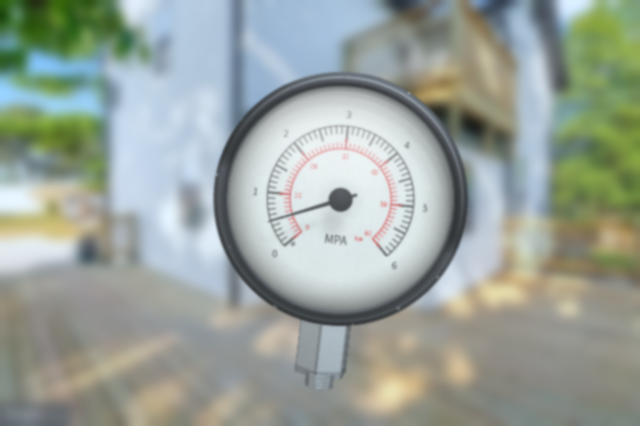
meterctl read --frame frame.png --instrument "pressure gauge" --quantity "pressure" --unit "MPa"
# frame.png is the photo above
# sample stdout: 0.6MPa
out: 0.5MPa
